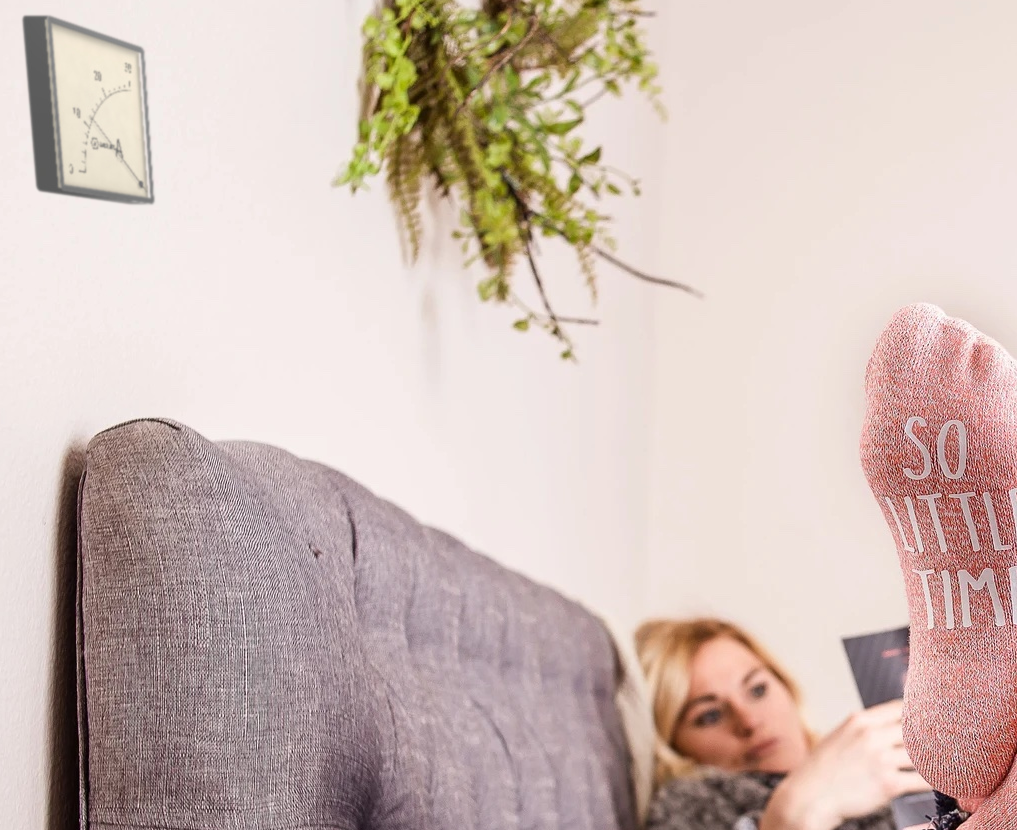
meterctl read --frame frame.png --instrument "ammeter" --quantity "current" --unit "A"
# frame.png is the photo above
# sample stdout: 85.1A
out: 12A
